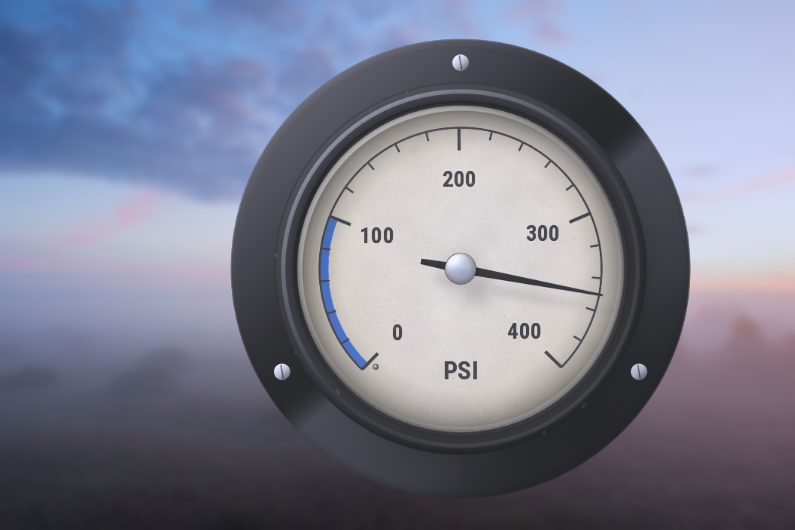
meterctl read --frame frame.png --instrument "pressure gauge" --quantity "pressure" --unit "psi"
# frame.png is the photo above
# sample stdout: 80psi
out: 350psi
